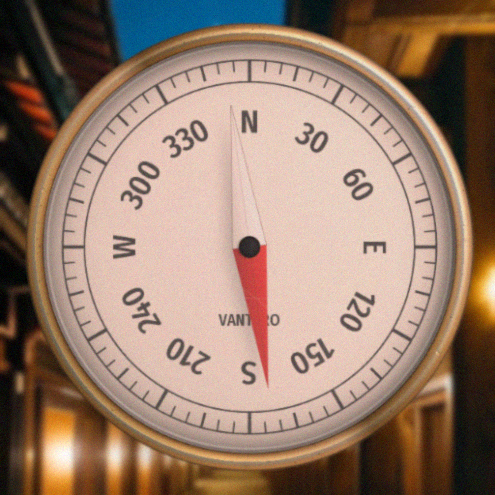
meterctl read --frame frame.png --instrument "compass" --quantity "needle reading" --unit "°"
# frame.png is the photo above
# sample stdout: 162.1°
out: 172.5°
